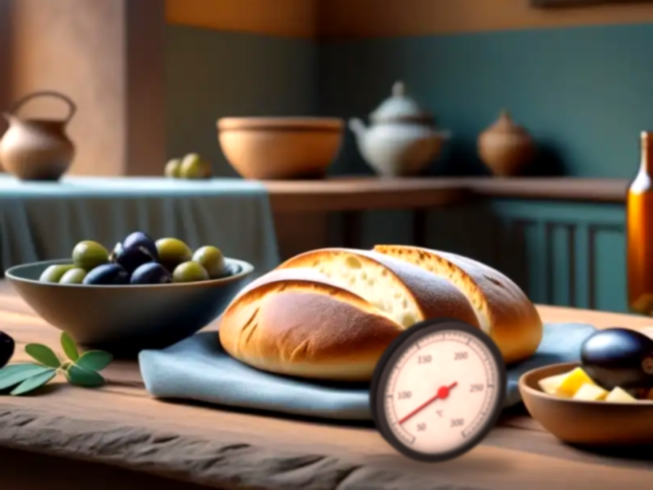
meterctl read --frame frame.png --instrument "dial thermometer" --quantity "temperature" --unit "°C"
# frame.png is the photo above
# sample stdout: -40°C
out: 75°C
